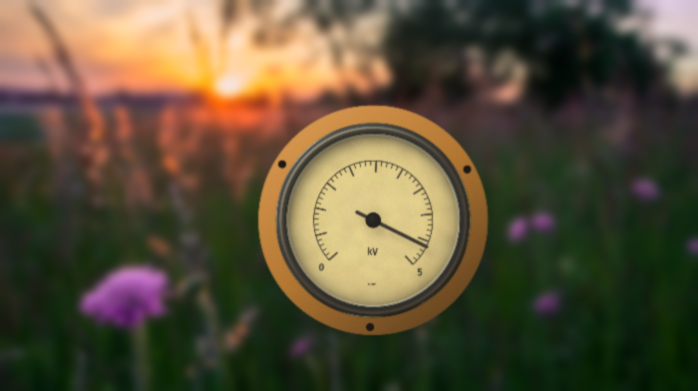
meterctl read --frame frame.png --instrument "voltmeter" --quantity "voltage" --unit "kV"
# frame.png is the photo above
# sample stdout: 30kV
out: 4.6kV
